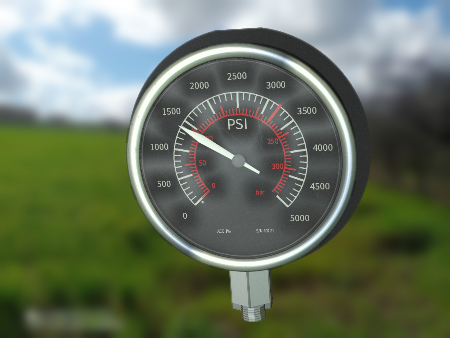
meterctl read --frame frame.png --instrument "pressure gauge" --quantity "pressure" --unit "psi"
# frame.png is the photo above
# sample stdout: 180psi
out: 1400psi
